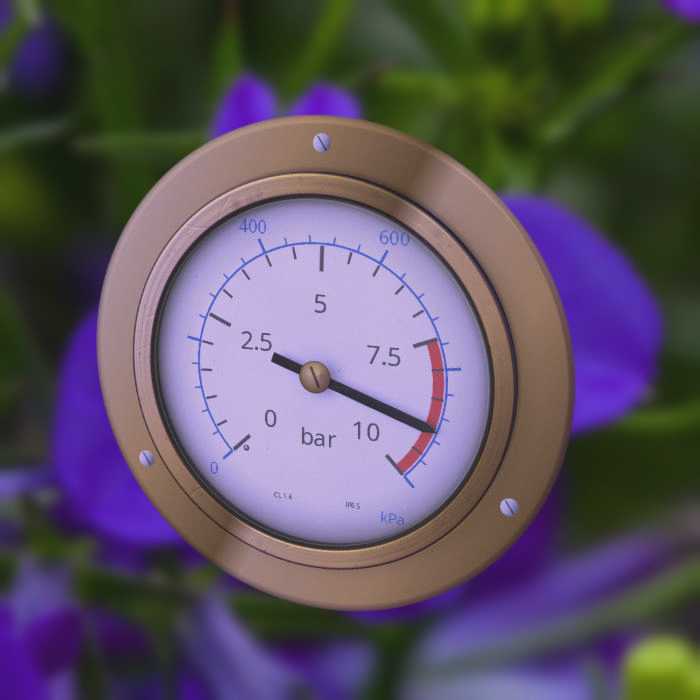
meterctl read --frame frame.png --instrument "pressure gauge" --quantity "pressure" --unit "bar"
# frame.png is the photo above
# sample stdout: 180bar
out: 9bar
